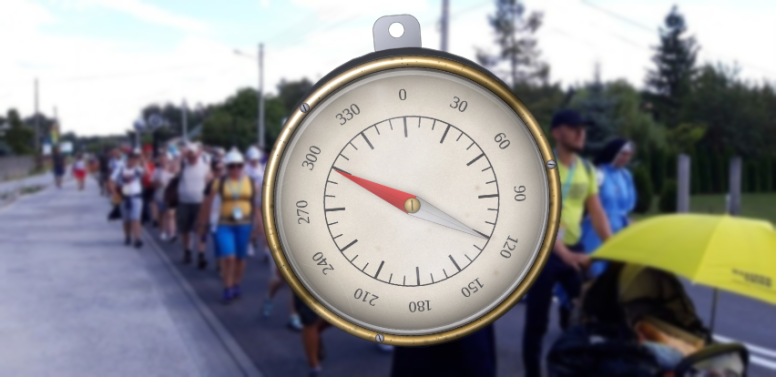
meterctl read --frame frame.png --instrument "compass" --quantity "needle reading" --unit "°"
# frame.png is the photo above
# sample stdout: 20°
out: 300°
